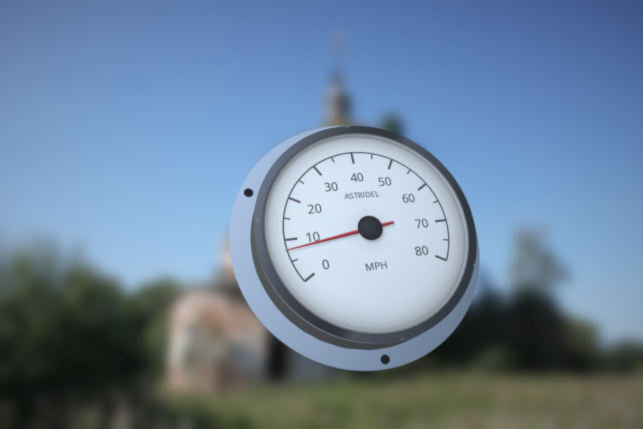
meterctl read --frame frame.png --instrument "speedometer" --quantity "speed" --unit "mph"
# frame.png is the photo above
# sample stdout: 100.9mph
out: 7.5mph
